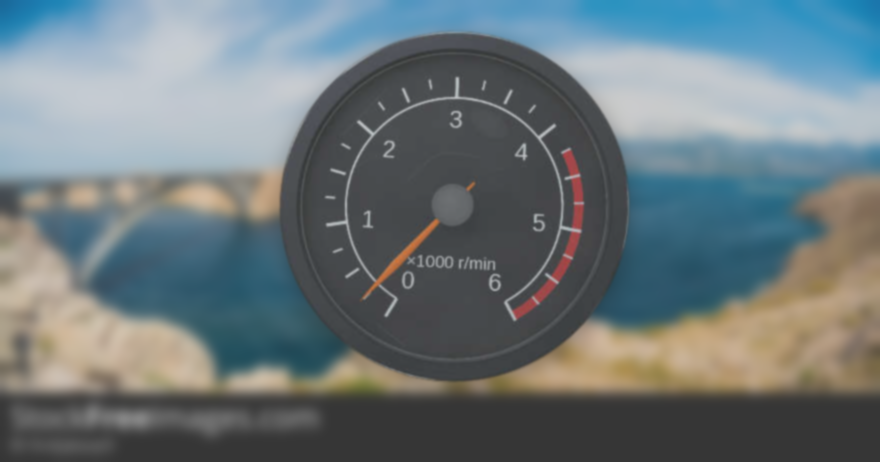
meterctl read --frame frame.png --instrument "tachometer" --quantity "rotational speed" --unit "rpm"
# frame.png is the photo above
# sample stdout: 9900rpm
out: 250rpm
